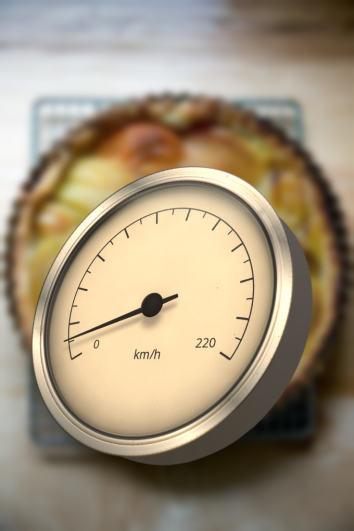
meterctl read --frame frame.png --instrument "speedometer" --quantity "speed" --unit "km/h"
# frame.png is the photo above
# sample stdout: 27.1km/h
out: 10km/h
